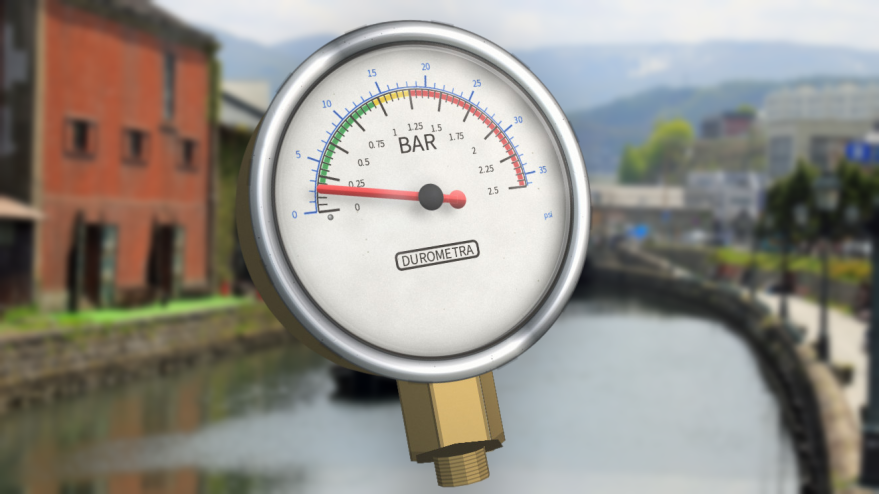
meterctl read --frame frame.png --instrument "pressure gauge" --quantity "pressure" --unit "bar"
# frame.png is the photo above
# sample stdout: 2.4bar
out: 0.15bar
